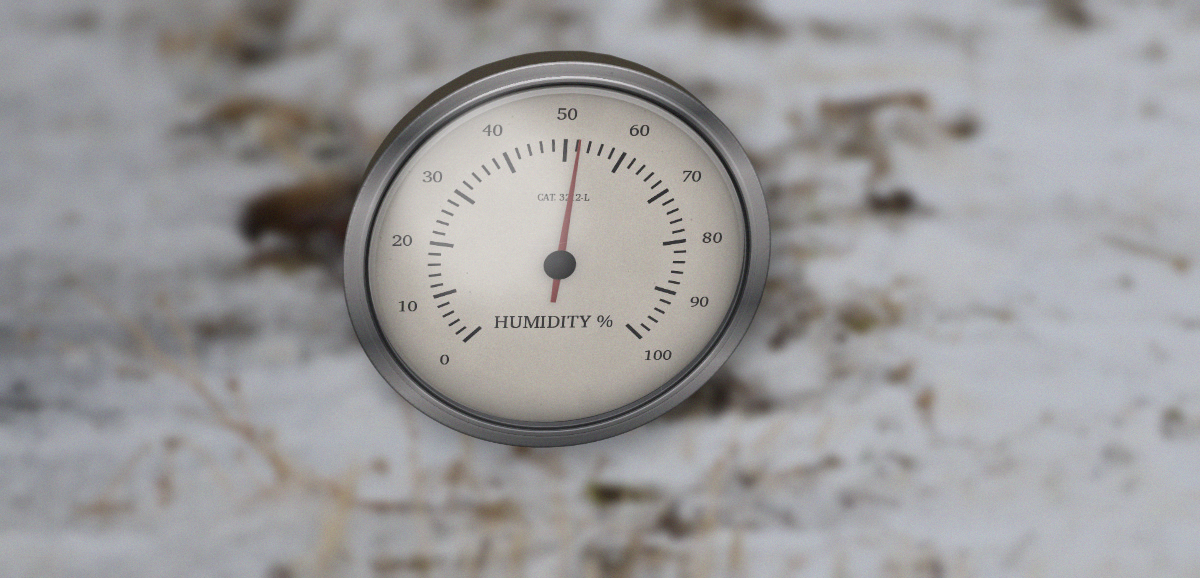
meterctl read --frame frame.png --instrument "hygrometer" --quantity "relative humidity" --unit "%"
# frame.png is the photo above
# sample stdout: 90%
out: 52%
